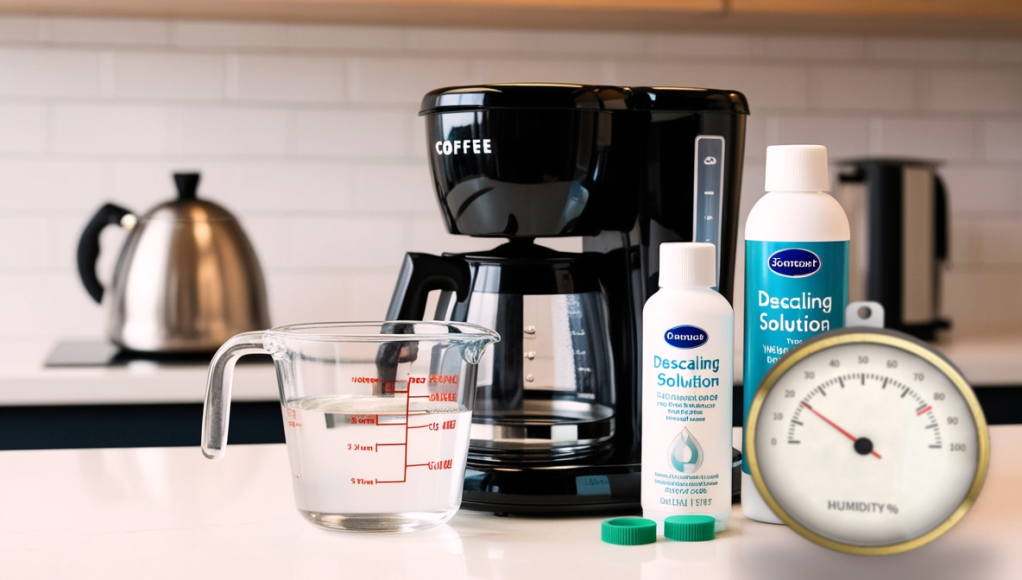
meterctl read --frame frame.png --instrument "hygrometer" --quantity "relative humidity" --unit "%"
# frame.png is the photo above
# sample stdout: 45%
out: 20%
